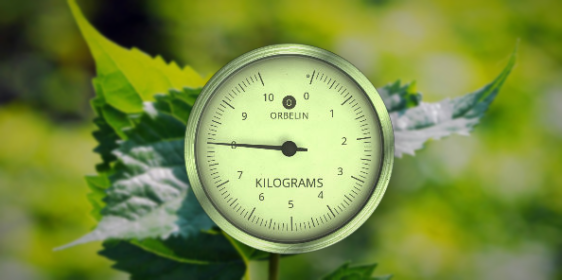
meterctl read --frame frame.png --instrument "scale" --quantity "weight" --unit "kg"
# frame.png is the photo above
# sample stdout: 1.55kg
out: 8kg
